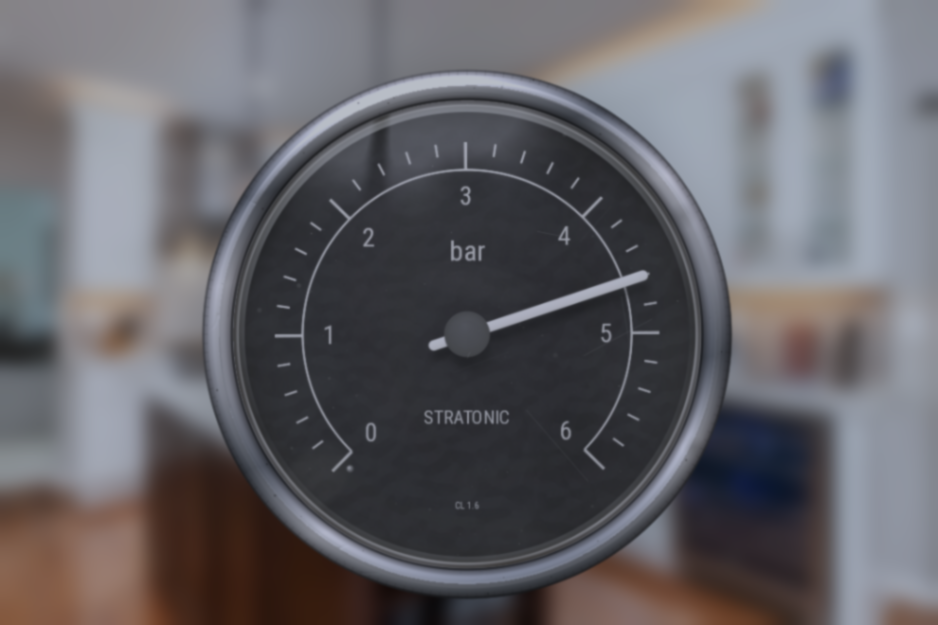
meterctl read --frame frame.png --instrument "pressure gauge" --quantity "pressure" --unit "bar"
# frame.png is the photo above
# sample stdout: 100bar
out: 4.6bar
